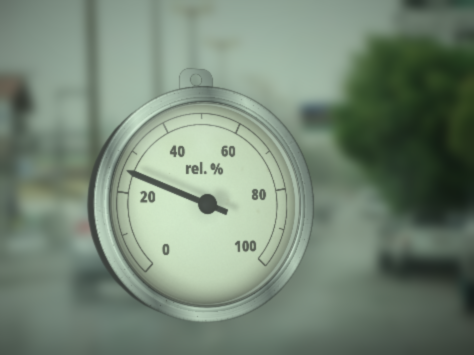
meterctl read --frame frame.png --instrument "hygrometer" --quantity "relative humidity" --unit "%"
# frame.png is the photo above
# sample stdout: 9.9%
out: 25%
